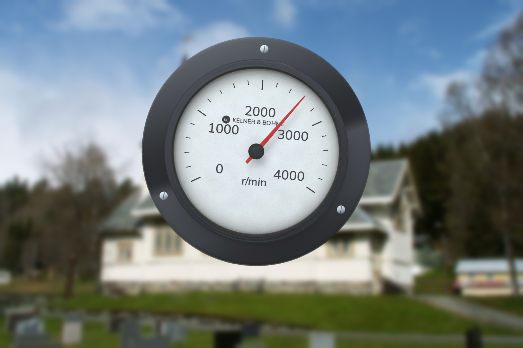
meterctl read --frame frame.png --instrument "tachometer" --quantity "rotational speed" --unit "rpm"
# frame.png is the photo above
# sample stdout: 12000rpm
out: 2600rpm
